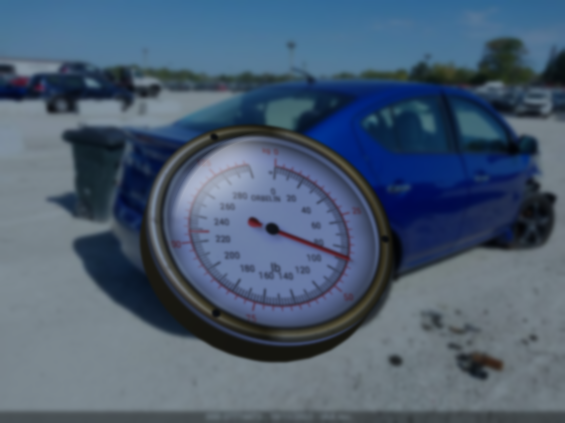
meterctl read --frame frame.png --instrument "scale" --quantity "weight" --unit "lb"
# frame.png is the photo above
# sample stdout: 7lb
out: 90lb
